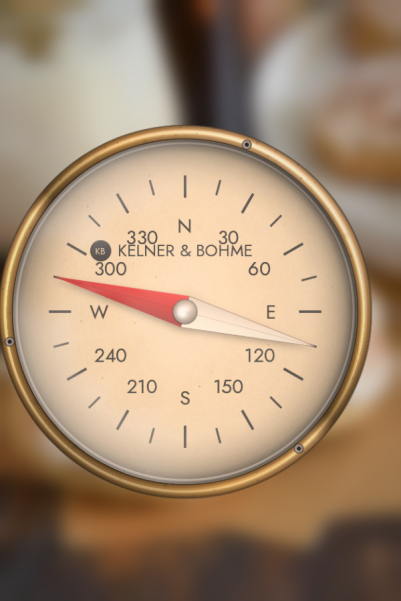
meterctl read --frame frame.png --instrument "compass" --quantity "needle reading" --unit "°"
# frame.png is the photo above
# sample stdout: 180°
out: 285°
